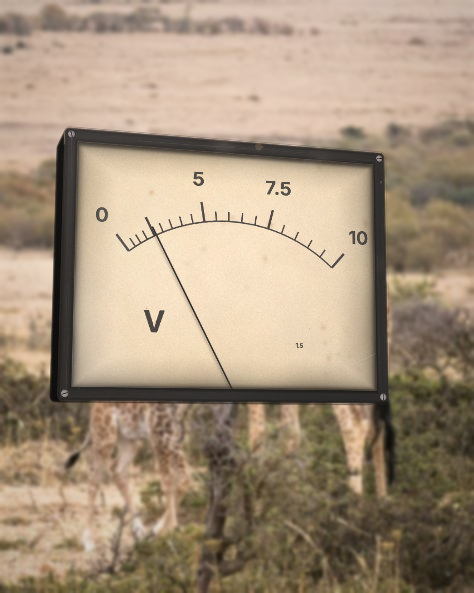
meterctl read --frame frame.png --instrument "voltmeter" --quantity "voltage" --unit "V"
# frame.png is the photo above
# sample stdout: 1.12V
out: 2.5V
